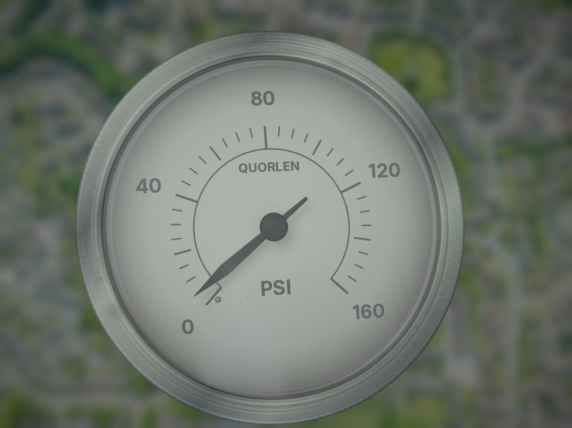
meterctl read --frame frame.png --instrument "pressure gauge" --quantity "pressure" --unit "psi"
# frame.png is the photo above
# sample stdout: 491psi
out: 5psi
